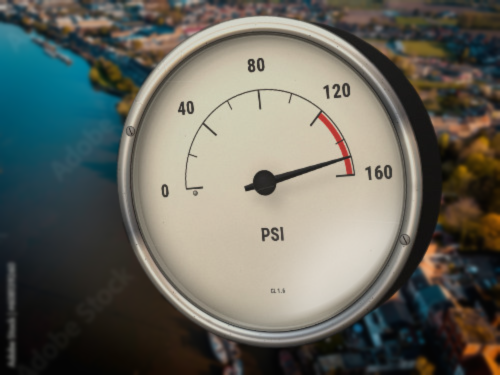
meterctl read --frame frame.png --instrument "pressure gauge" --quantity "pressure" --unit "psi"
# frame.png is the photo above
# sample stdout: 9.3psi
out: 150psi
